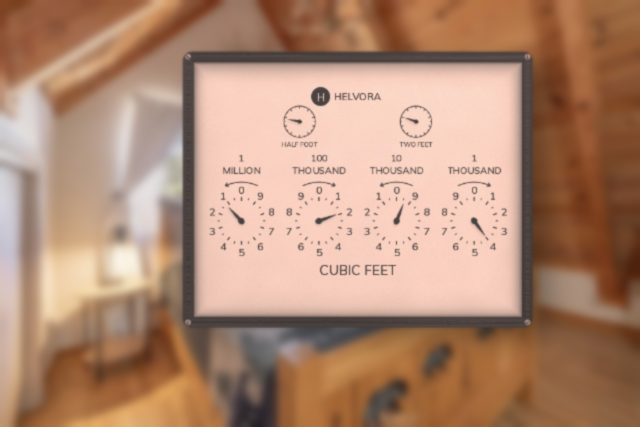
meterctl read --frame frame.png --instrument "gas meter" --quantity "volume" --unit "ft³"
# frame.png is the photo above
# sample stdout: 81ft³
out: 119400ft³
